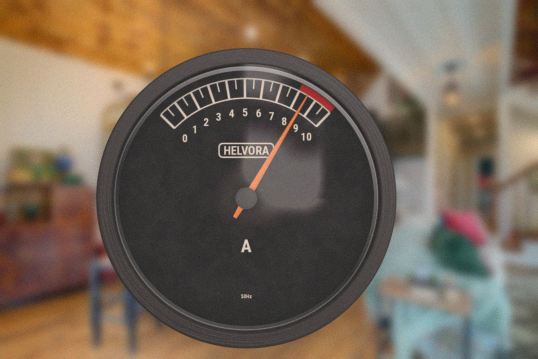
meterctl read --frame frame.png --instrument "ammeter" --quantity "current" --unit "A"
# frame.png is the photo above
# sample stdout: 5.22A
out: 8.5A
